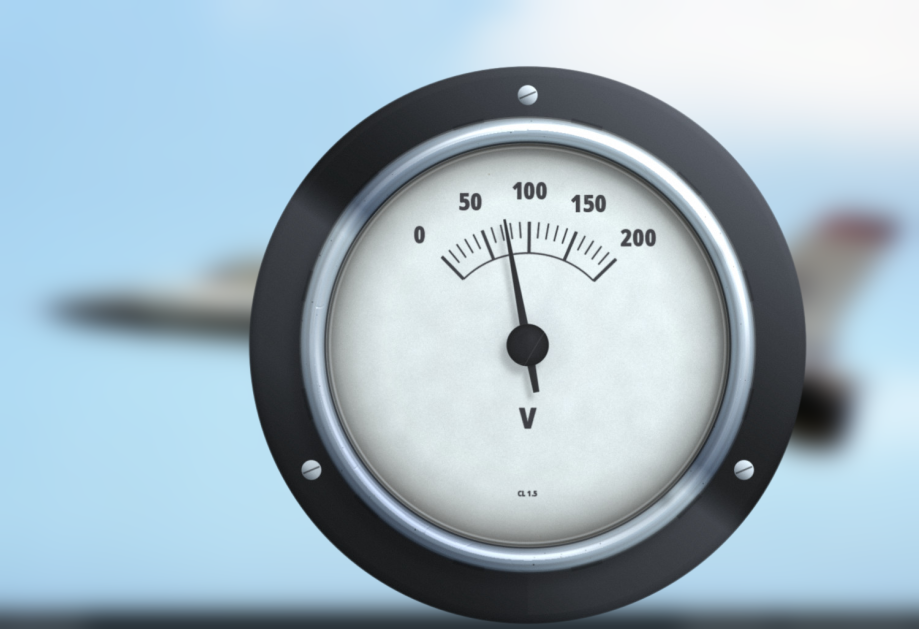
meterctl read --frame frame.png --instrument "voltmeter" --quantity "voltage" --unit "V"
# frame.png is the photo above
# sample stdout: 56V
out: 75V
